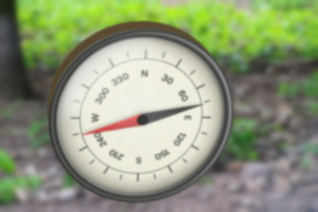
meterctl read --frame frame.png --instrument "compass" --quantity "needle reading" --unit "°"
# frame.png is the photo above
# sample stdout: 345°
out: 255°
